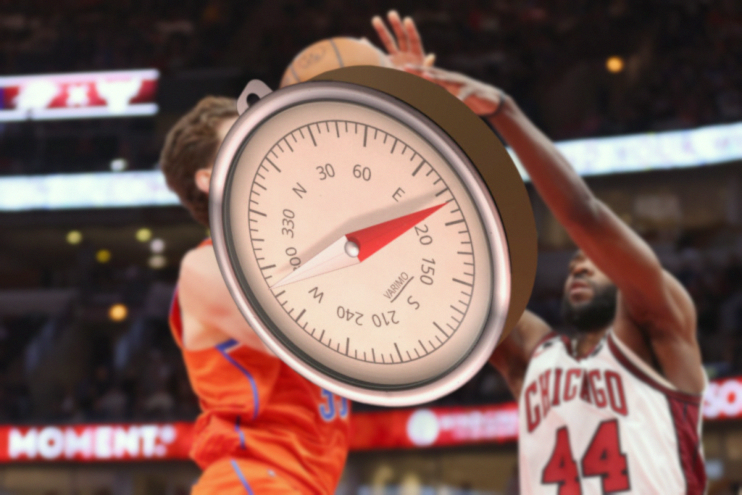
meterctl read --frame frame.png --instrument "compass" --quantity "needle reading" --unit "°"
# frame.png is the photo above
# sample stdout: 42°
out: 110°
